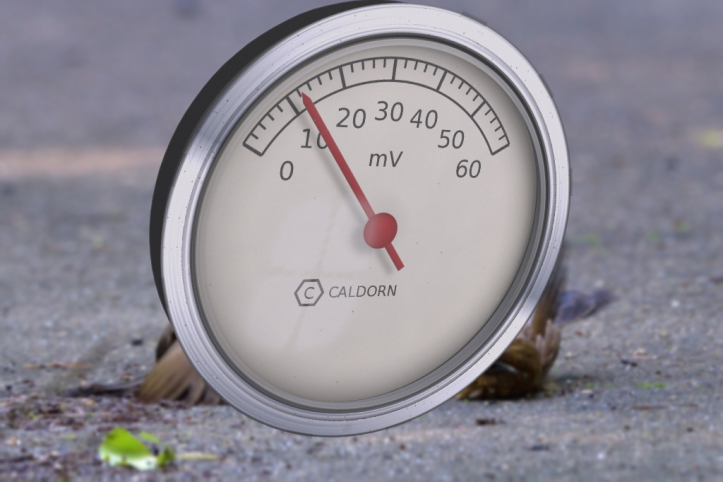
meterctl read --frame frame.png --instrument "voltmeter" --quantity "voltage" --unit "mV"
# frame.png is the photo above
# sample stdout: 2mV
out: 12mV
